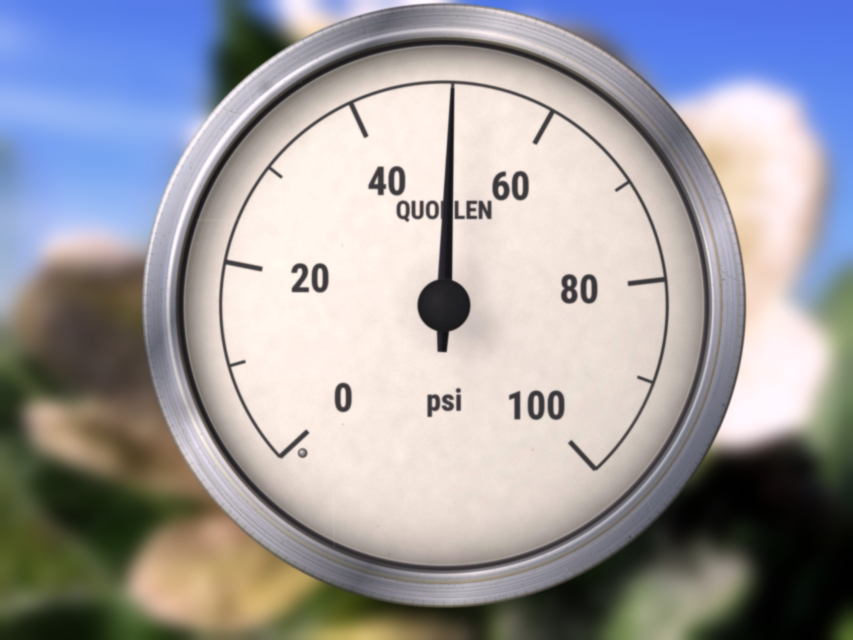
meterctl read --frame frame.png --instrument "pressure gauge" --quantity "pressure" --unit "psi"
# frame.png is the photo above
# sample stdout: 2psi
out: 50psi
